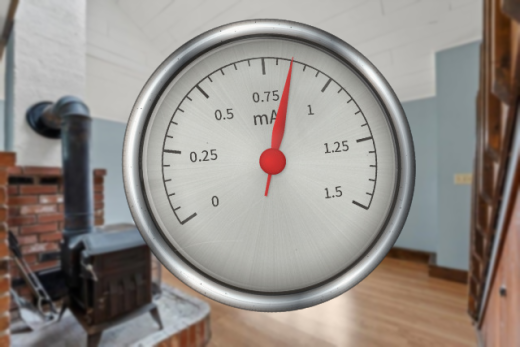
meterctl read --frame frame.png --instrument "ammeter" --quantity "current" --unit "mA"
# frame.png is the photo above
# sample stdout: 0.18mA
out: 0.85mA
